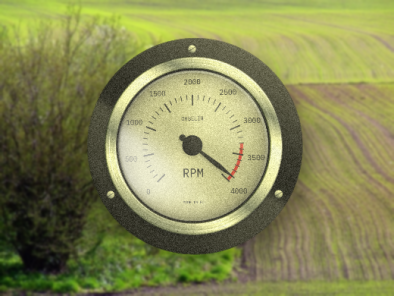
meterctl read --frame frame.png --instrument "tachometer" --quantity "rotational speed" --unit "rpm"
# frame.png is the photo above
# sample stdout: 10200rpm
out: 3900rpm
